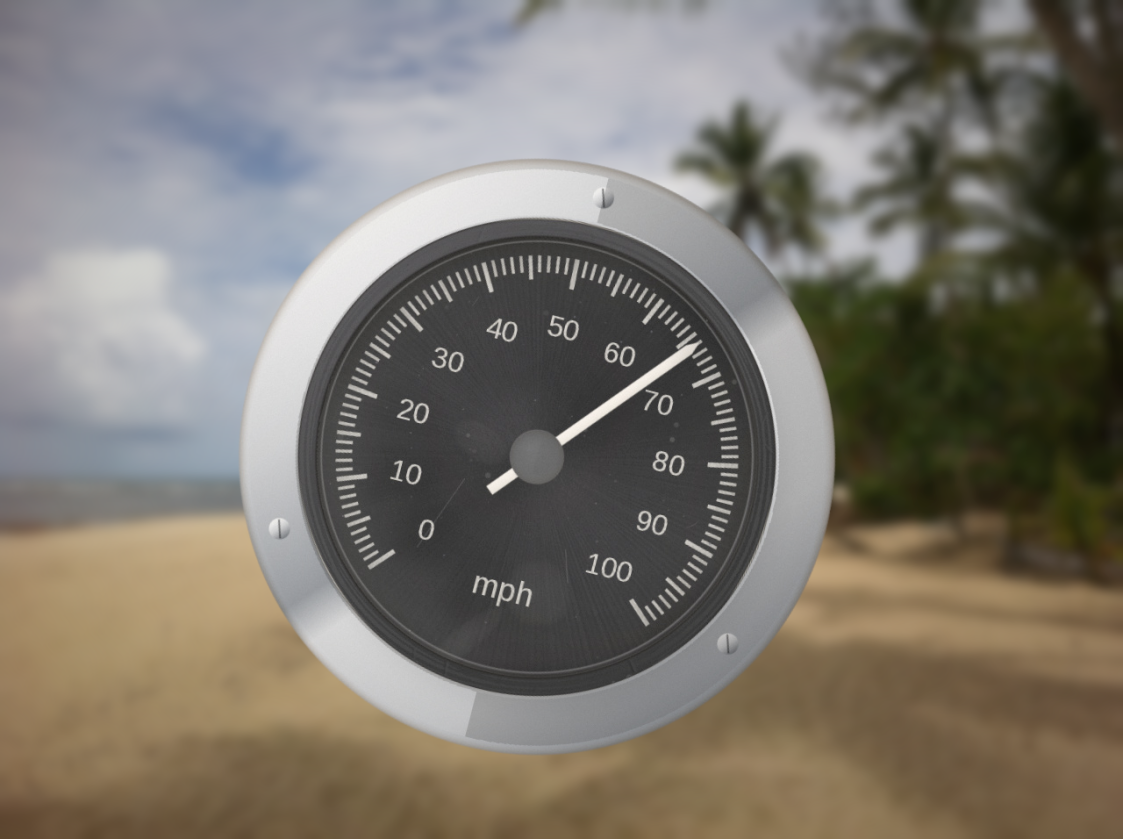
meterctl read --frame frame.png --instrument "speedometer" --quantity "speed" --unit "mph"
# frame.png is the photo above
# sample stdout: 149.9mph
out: 66mph
